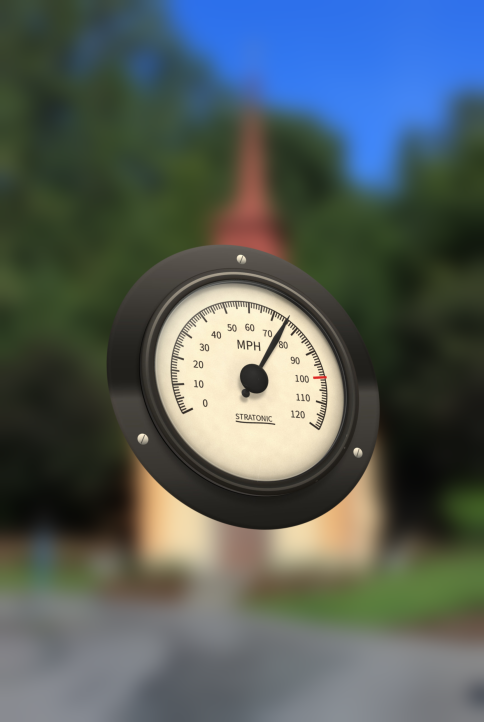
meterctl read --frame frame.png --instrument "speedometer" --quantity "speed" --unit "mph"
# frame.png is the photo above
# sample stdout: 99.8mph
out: 75mph
